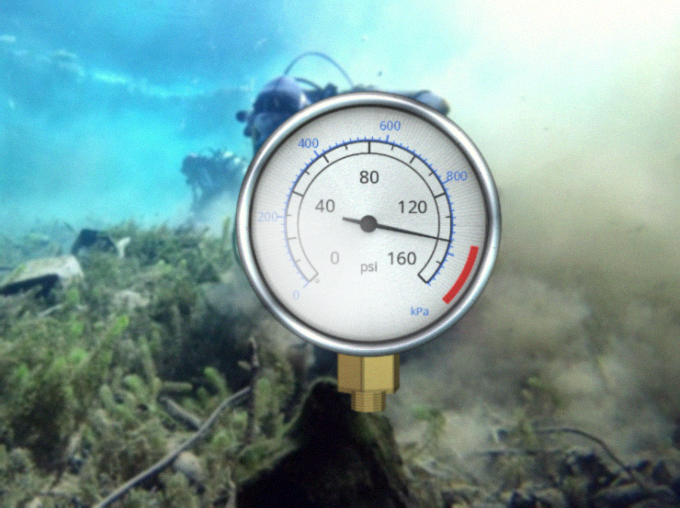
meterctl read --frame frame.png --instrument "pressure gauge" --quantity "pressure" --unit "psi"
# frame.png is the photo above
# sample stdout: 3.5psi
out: 140psi
